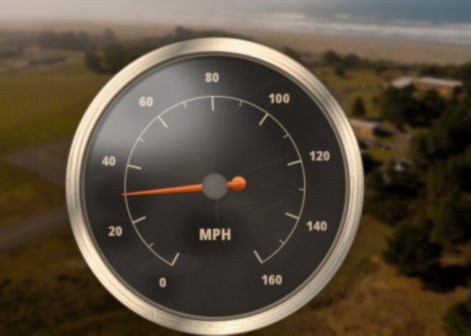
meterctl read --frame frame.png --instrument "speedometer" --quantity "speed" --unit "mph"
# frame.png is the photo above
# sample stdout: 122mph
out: 30mph
